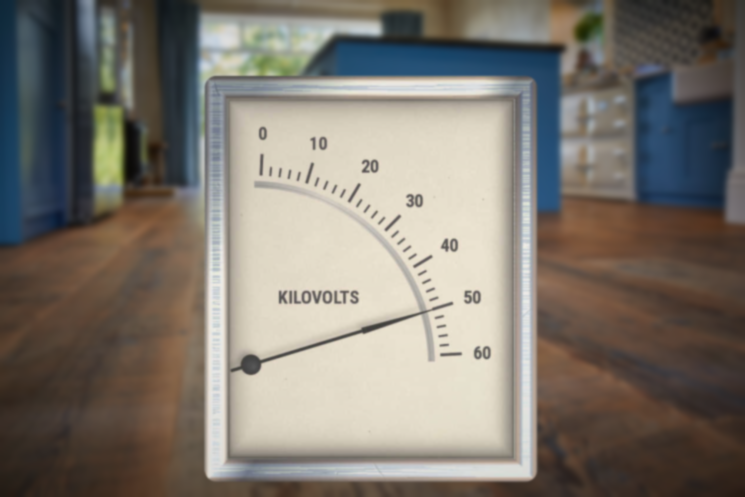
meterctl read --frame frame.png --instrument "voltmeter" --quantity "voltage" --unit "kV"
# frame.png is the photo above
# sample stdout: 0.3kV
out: 50kV
